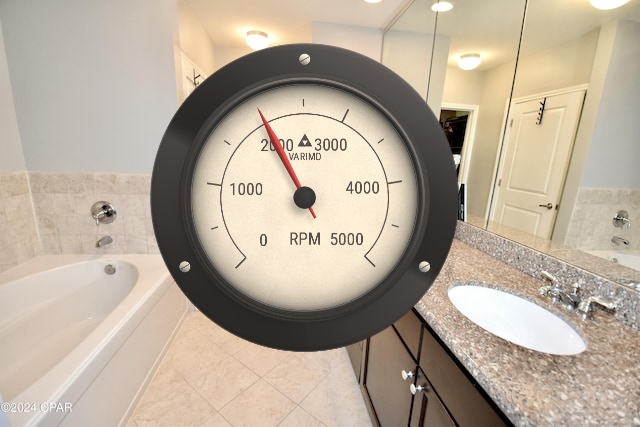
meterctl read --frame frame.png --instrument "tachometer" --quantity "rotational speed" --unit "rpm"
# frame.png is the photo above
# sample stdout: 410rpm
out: 2000rpm
